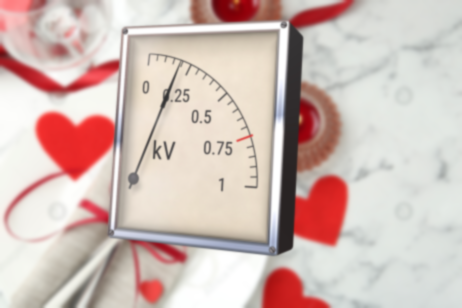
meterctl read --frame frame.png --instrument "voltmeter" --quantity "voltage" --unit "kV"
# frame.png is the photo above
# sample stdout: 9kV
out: 0.2kV
